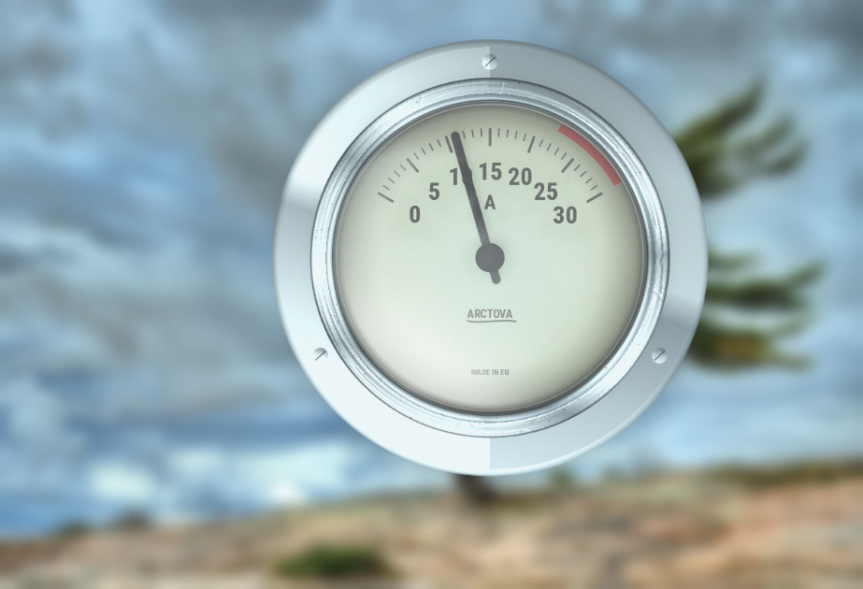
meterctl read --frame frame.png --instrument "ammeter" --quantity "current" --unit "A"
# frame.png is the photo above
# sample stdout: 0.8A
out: 11A
